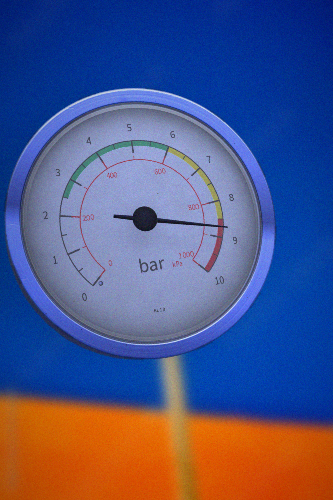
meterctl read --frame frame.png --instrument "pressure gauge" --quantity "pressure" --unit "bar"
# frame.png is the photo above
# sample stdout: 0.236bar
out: 8.75bar
